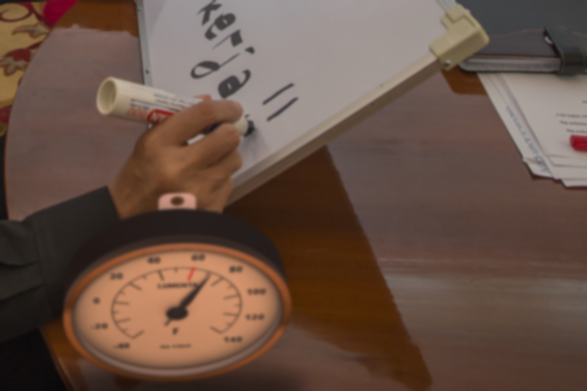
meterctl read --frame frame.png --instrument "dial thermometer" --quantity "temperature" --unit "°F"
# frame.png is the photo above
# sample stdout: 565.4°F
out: 70°F
